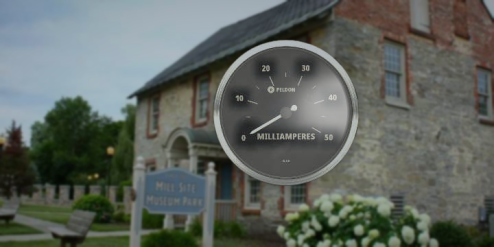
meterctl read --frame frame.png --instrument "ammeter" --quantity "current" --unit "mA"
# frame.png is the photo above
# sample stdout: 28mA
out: 0mA
